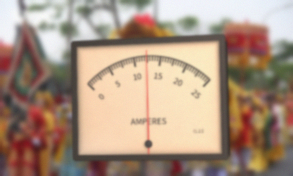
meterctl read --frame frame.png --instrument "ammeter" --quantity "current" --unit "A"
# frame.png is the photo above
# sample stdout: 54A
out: 12.5A
